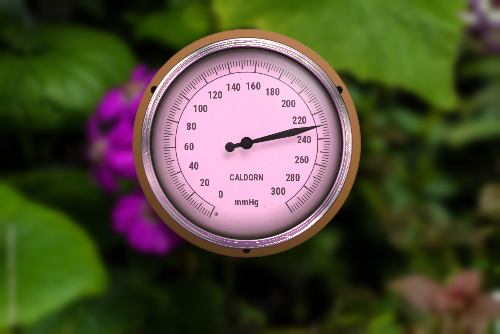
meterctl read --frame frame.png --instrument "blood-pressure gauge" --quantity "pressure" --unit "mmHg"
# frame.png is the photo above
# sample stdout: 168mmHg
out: 230mmHg
